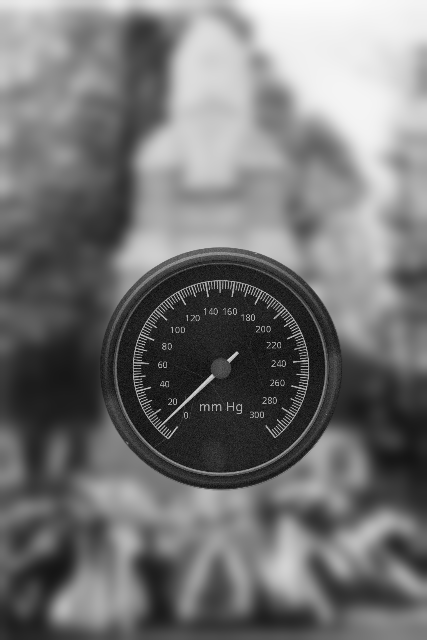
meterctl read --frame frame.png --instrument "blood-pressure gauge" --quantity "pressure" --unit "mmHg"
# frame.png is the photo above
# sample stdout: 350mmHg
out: 10mmHg
